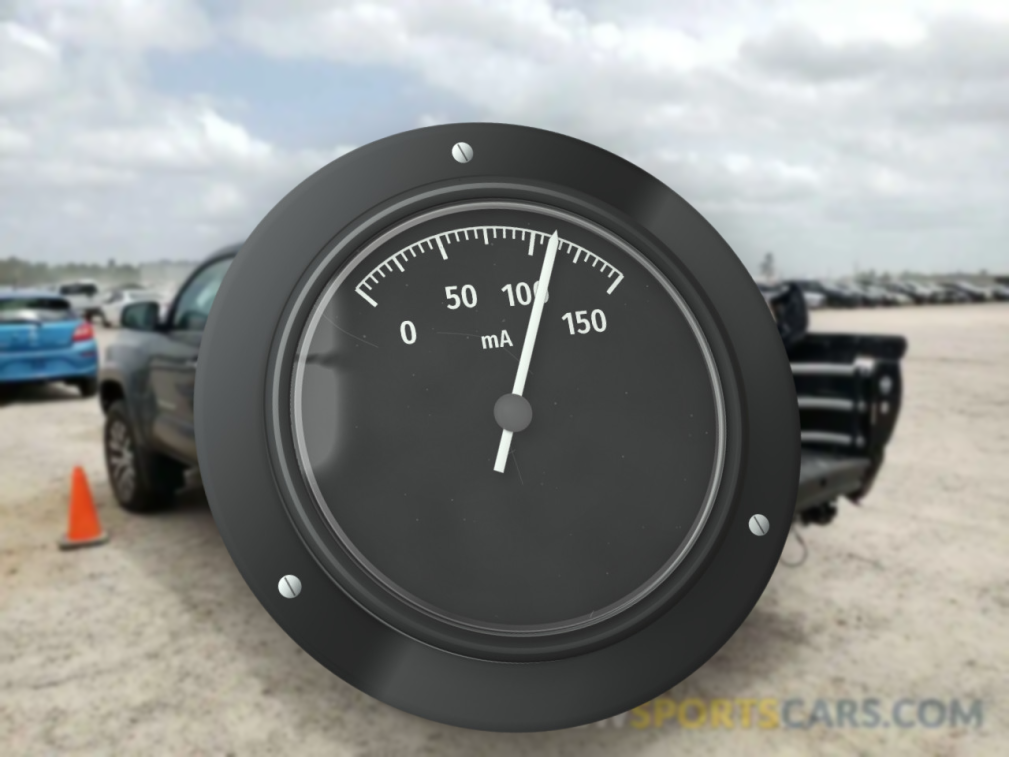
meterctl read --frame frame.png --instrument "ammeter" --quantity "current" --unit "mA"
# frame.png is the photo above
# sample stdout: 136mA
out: 110mA
